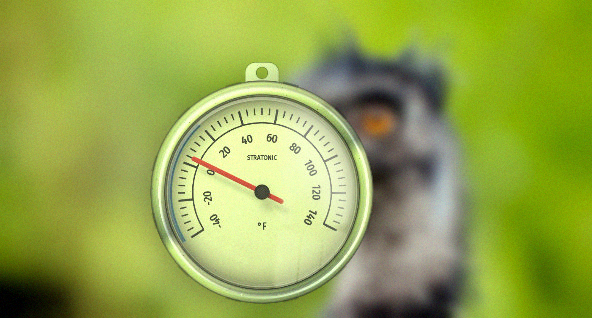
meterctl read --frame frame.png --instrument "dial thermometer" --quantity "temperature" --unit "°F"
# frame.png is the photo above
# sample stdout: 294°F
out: 4°F
